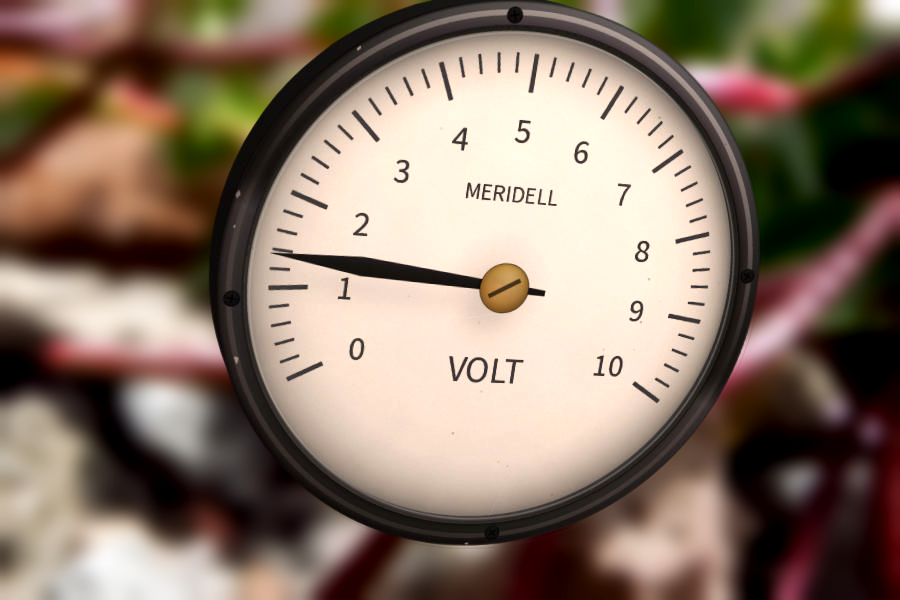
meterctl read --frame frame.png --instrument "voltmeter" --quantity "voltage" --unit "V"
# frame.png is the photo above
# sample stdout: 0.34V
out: 1.4V
